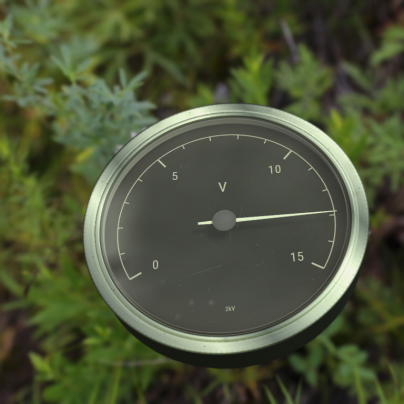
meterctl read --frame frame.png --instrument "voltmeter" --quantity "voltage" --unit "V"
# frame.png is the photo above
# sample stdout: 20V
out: 13V
